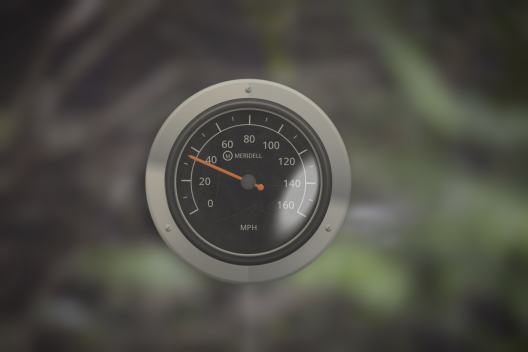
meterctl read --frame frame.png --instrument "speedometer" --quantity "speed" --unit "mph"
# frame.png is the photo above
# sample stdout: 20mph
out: 35mph
